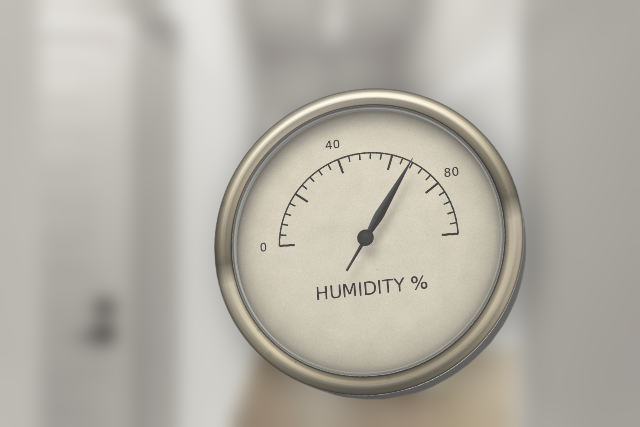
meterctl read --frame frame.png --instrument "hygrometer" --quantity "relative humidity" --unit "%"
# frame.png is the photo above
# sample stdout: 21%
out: 68%
